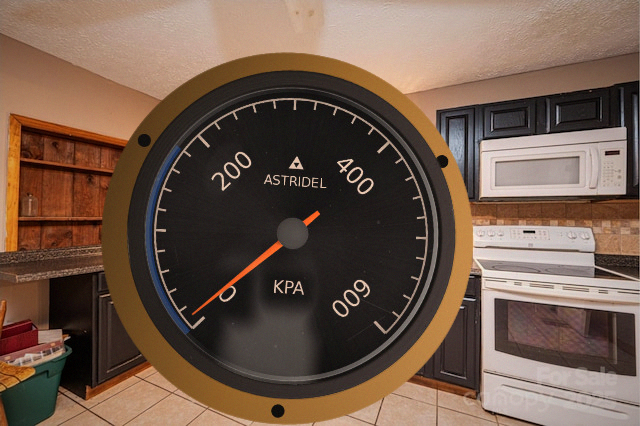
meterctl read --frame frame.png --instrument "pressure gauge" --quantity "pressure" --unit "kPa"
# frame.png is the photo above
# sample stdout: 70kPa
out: 10kPa
